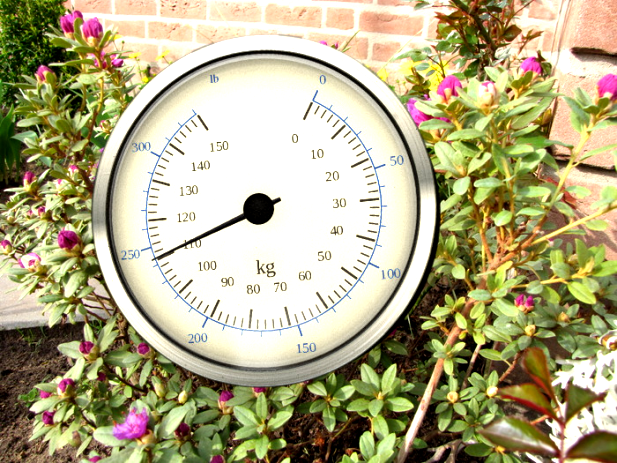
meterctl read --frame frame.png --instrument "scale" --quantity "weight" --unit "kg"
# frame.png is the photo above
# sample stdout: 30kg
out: 110kg
